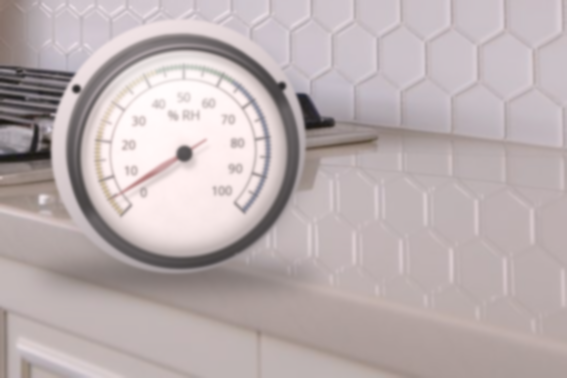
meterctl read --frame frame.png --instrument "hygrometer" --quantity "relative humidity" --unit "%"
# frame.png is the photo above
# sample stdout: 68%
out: 5%
